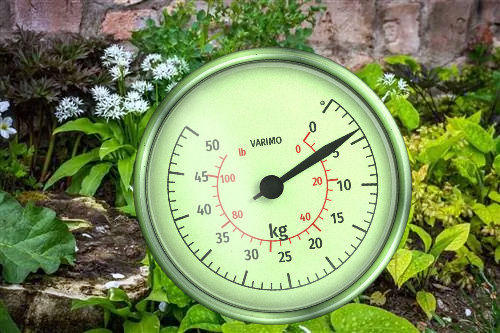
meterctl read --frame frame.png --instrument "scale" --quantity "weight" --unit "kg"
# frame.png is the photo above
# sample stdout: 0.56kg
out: 4kg
